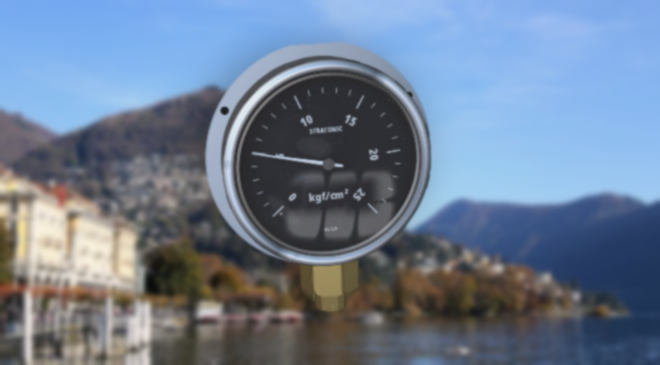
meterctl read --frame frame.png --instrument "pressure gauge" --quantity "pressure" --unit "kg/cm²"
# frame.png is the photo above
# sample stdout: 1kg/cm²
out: 5kg/cm²
